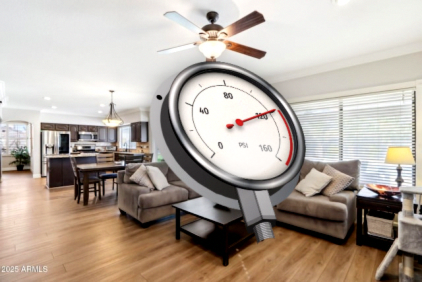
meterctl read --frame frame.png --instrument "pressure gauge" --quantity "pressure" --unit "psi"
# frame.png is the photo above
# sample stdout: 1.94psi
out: 120psi
